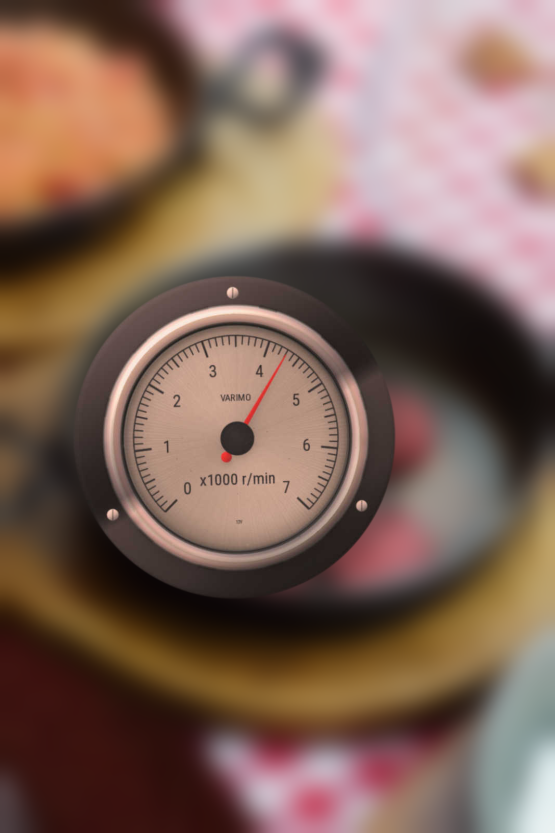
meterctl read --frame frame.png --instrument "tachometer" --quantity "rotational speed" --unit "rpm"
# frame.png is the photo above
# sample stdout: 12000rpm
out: 4300rpm
